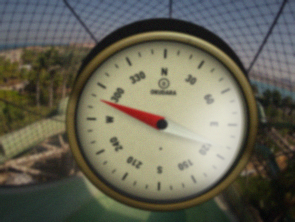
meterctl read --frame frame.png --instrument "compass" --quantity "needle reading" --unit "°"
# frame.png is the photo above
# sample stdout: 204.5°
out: 290°
